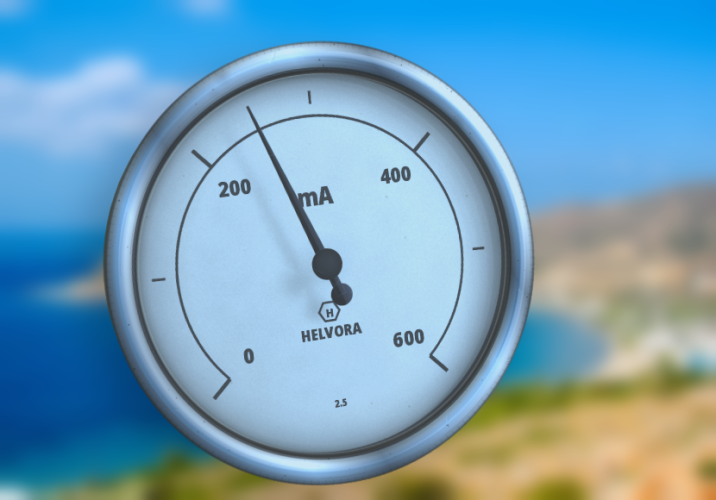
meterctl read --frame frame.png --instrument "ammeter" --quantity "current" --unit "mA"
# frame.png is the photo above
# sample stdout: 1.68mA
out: 250mA
